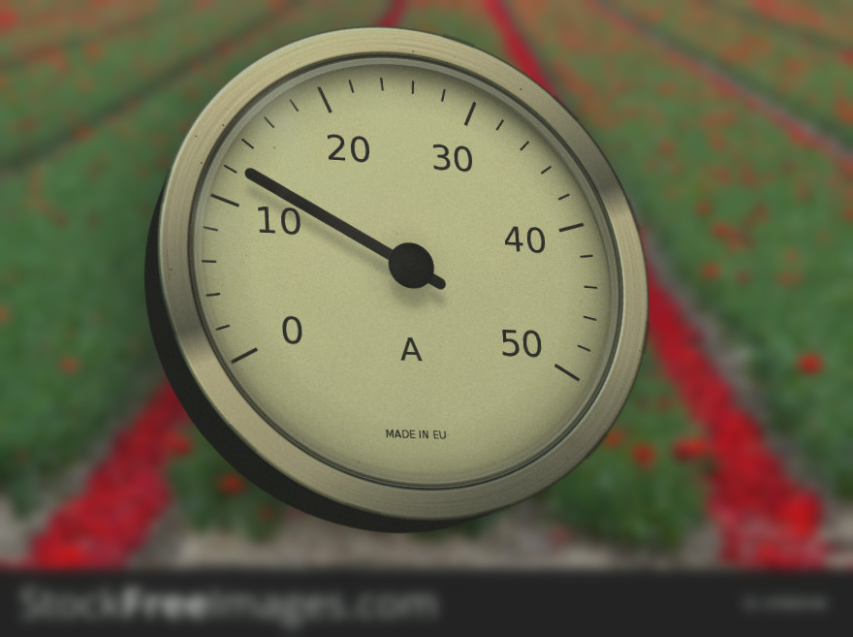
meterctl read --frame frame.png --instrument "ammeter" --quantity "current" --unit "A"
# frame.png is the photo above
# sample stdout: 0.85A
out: 12A
